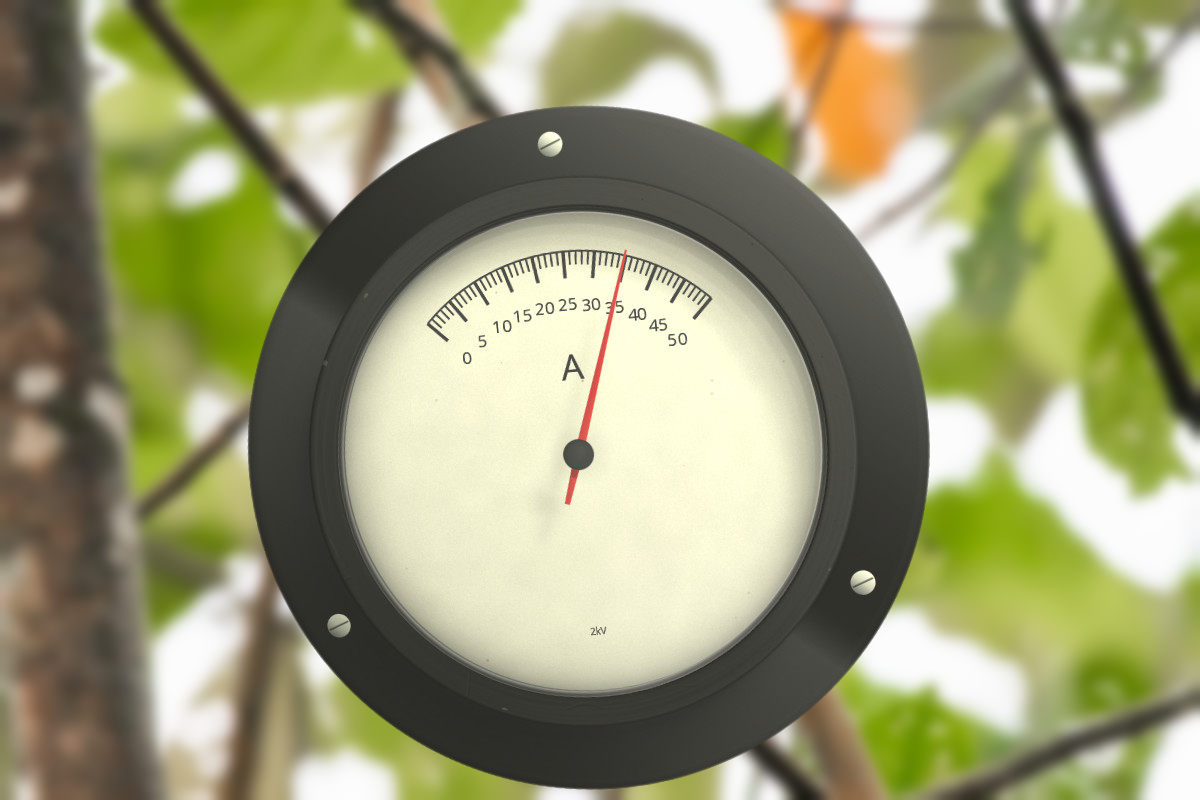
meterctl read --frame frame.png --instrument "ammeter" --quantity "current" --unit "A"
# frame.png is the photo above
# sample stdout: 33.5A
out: 35A
